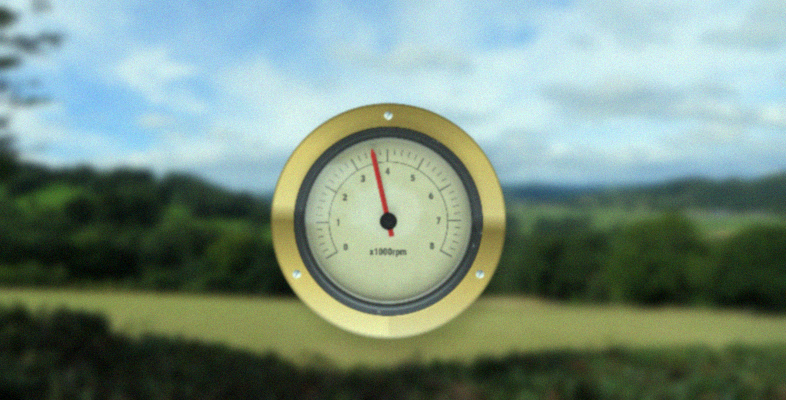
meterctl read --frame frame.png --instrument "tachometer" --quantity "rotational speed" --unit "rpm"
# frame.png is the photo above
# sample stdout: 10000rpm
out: 3600rpm
